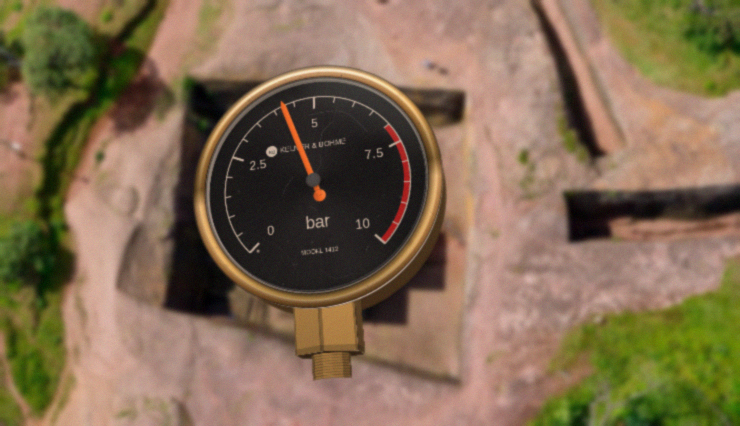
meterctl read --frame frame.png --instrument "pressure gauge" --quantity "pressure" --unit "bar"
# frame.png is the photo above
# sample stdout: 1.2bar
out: 4.25bar
